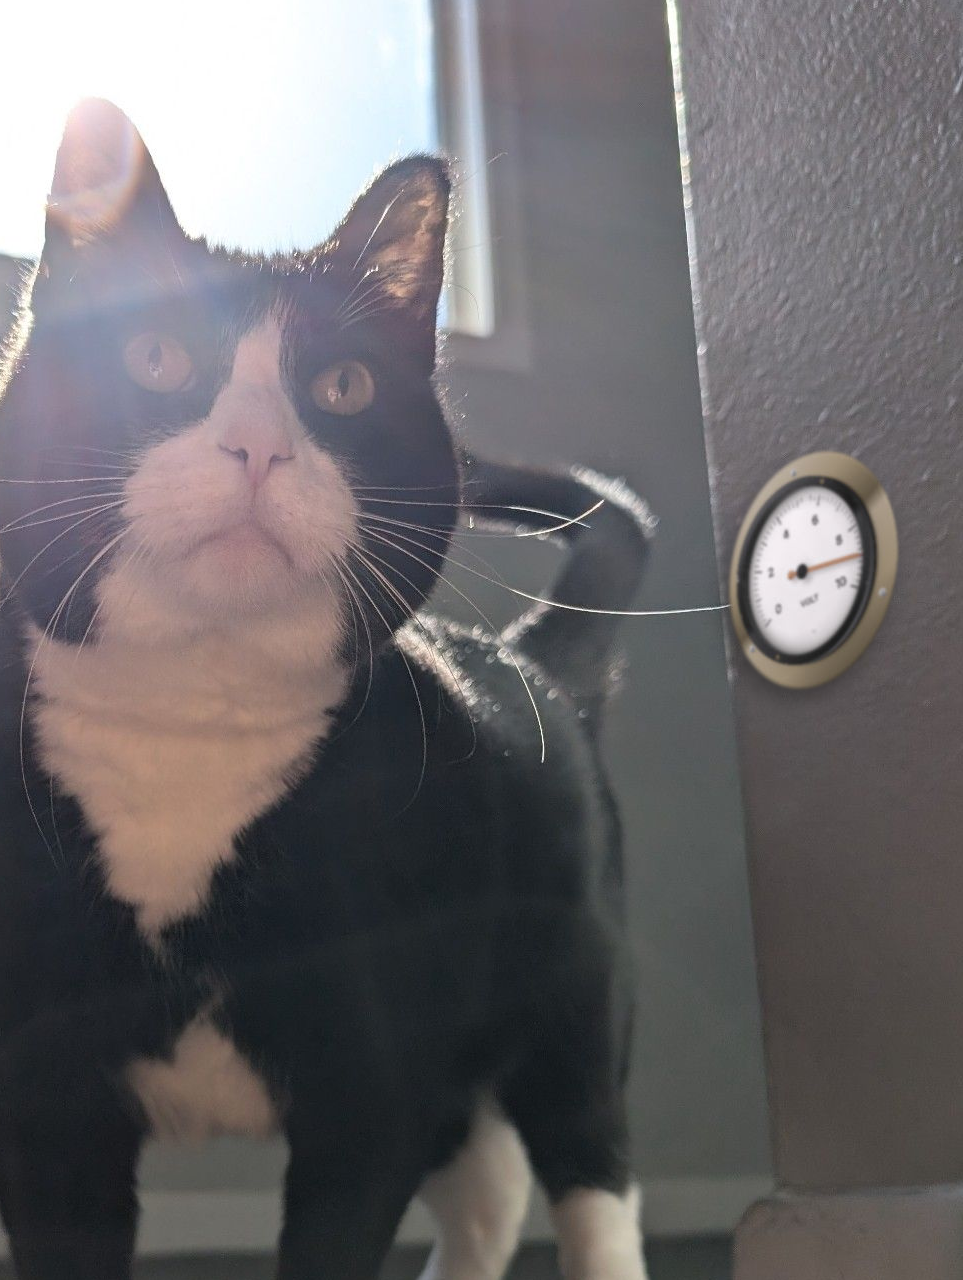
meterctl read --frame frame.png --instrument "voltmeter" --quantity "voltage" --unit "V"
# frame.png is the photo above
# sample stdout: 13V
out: 9V
